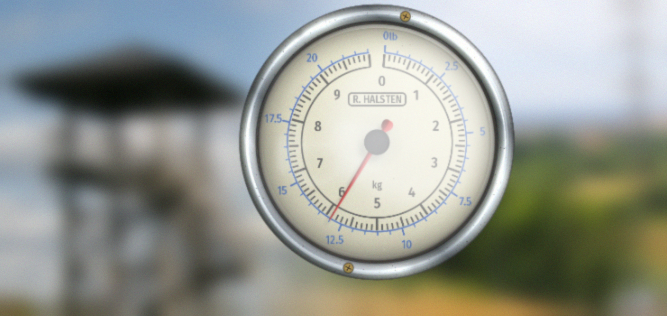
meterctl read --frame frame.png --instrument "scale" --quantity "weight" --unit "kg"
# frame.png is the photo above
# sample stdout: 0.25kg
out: 5.9kg
